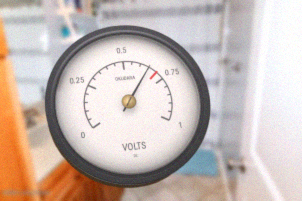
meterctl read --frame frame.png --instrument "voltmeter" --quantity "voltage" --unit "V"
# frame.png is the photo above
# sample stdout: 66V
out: 0.65V
